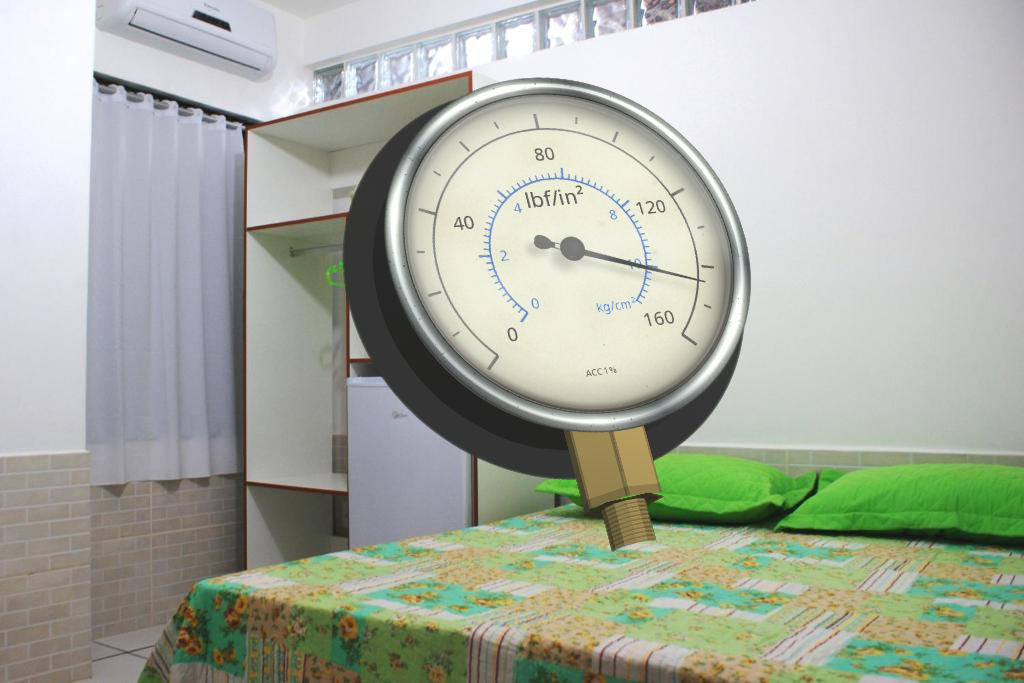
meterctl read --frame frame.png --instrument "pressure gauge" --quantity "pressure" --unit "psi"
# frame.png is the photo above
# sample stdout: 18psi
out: 145psi
